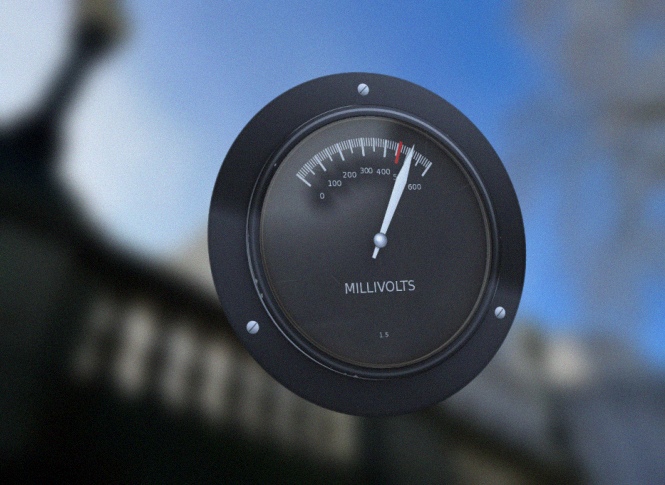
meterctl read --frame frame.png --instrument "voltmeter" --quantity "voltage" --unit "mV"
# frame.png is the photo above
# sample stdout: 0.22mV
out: 500mV
